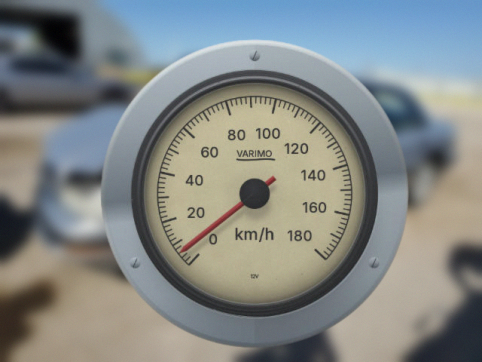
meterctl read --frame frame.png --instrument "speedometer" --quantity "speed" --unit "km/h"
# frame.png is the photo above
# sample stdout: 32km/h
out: 6km/h
